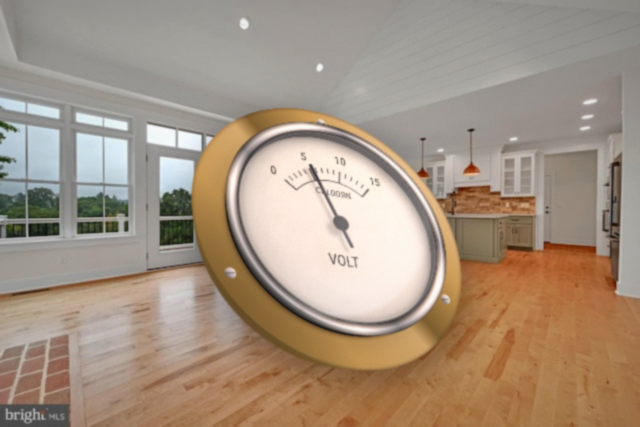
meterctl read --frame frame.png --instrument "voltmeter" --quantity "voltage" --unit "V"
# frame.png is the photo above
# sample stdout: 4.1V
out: 5V
